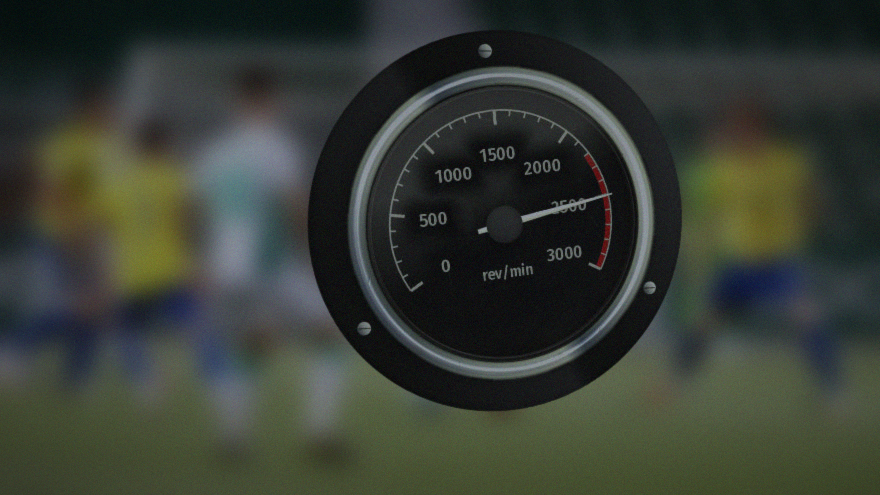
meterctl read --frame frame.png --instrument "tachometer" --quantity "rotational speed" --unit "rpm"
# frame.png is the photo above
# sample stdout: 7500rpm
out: 2500rpm
